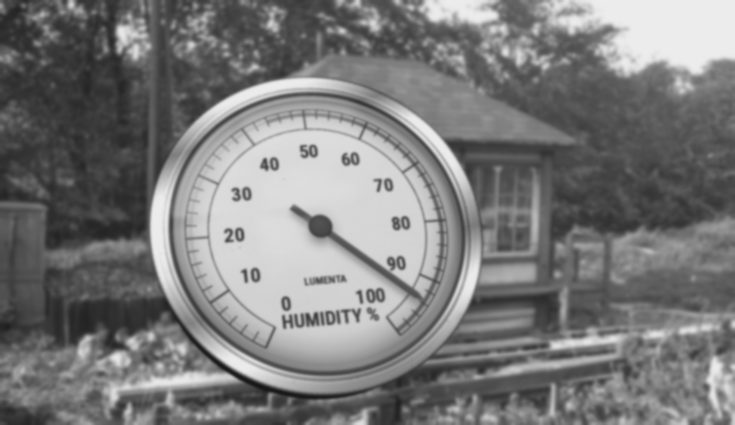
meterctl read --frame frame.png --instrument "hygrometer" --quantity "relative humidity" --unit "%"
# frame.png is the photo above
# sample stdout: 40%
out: 94%
